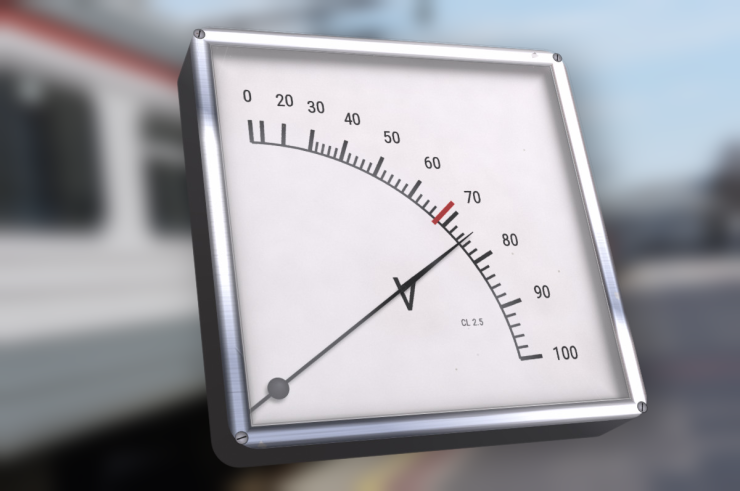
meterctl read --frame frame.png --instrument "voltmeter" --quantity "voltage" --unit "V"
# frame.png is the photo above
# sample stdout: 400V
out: 75V
